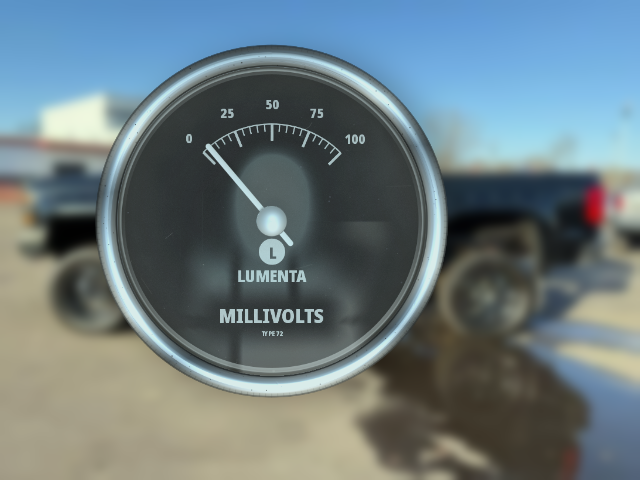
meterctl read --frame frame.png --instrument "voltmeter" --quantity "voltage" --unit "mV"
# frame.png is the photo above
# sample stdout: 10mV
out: 5mV
